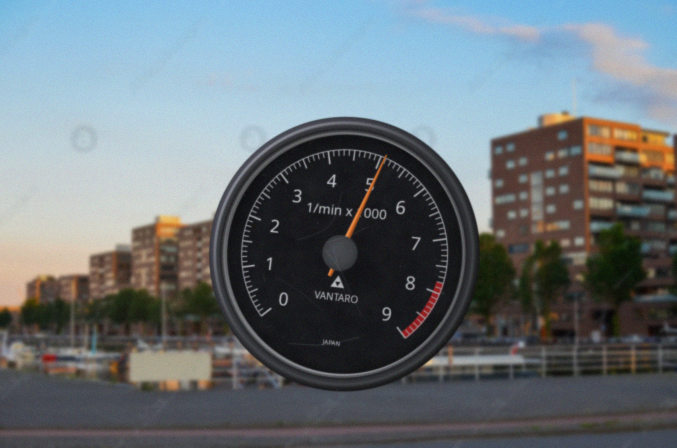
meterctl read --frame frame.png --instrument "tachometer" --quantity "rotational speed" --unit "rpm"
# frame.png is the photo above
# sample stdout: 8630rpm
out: 5100rpm
